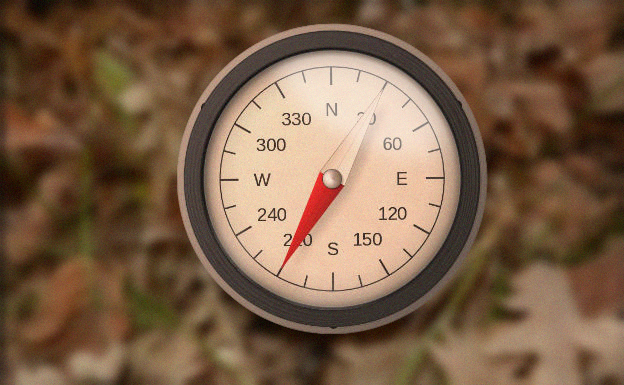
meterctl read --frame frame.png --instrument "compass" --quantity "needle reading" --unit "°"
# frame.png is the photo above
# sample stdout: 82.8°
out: 210°
